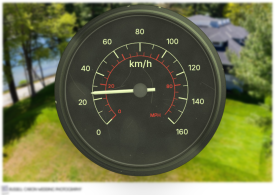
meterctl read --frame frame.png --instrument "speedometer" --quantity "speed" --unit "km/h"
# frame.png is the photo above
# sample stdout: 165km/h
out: 25km/h
